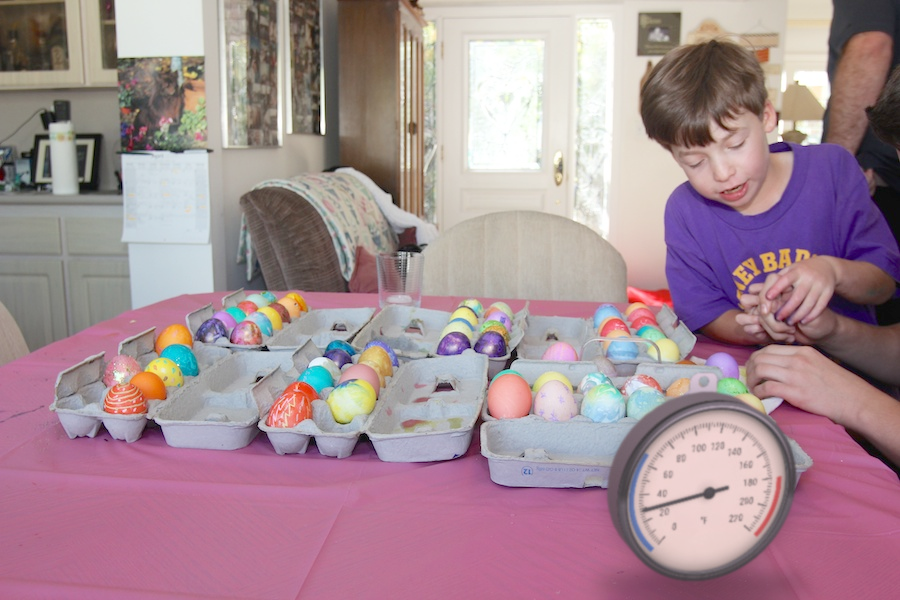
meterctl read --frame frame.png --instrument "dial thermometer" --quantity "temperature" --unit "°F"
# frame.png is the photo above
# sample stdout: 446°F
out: 30°F
